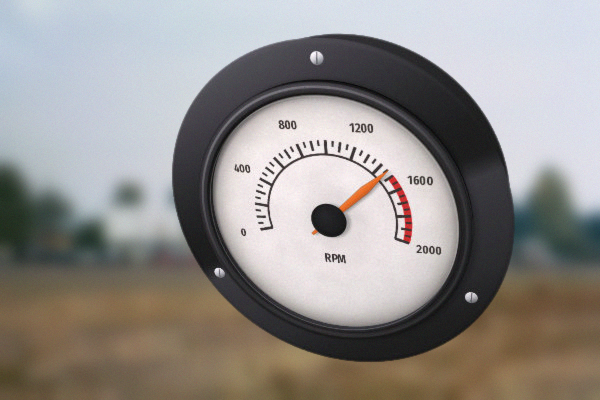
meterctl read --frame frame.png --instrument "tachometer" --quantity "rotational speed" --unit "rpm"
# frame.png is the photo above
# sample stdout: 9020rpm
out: 1450rpm
